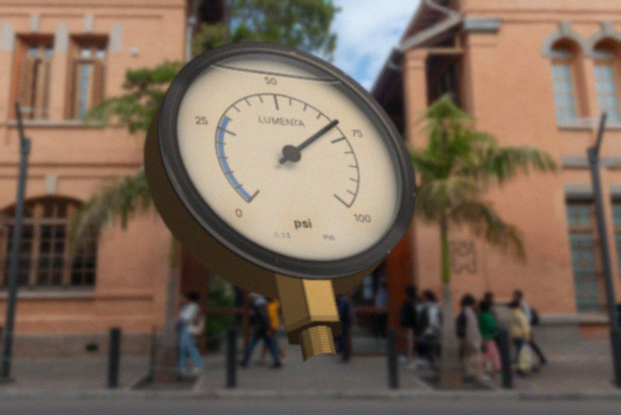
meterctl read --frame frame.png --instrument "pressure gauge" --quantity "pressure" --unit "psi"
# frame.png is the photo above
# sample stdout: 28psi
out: 70psi
